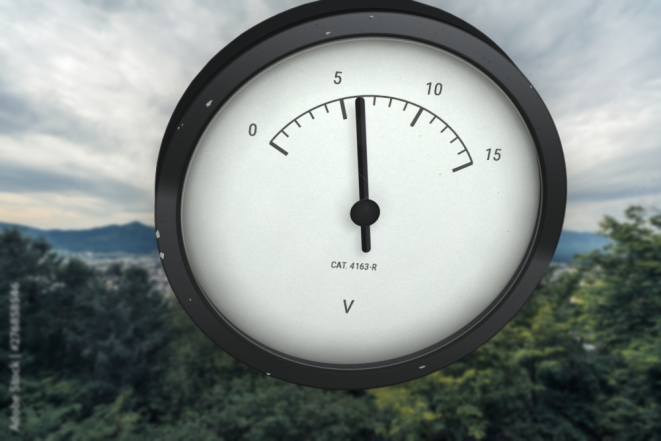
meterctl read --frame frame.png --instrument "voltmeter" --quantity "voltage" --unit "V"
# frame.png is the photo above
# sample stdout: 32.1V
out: 6V
